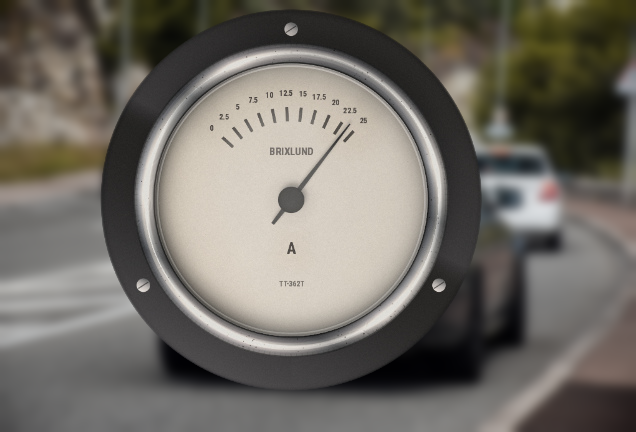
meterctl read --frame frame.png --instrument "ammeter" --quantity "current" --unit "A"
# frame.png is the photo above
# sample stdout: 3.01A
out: 23.75A
